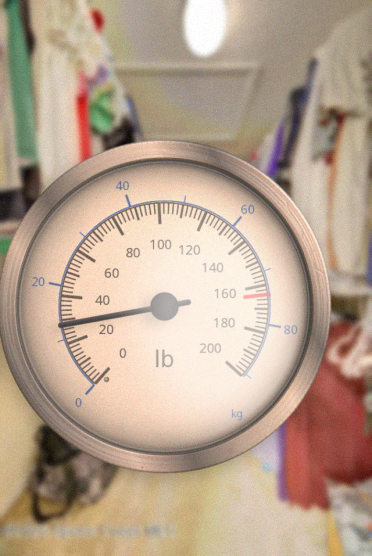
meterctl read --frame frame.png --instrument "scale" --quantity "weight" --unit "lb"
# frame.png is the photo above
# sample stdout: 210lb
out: 28lb
